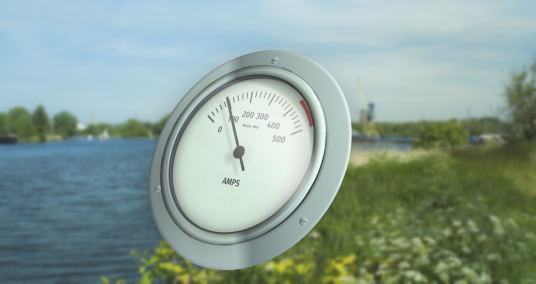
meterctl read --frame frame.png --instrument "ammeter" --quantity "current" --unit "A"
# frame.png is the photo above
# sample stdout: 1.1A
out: 100A
